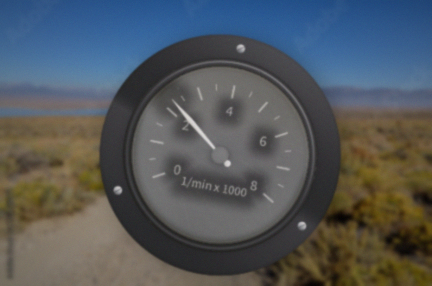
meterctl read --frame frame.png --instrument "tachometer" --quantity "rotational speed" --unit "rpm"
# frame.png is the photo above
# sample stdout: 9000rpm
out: 2250rpm
